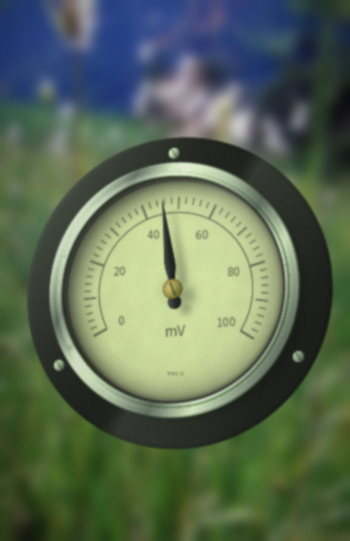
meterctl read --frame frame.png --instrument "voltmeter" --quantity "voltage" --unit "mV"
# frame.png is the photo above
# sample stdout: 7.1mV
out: 46mV
